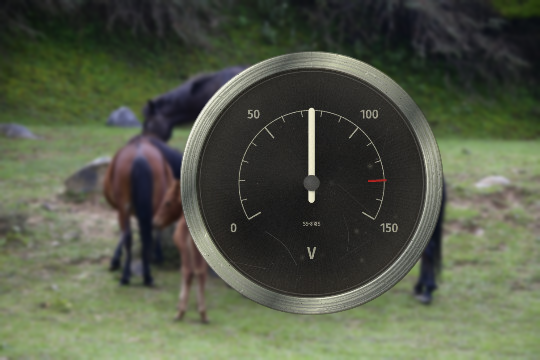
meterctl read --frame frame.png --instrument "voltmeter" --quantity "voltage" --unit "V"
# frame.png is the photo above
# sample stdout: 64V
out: 75V
